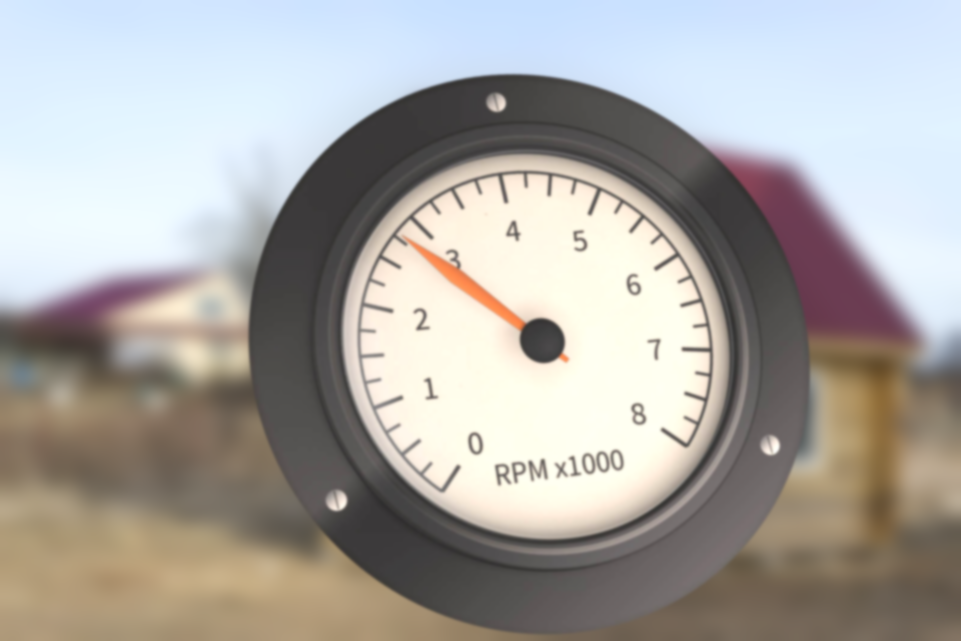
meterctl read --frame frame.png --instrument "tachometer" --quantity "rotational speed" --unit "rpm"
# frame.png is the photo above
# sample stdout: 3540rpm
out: 2750rpm
